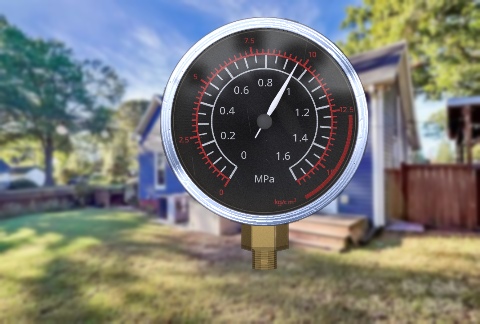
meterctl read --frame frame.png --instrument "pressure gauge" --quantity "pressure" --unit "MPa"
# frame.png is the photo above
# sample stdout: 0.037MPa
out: 0.95MPa
